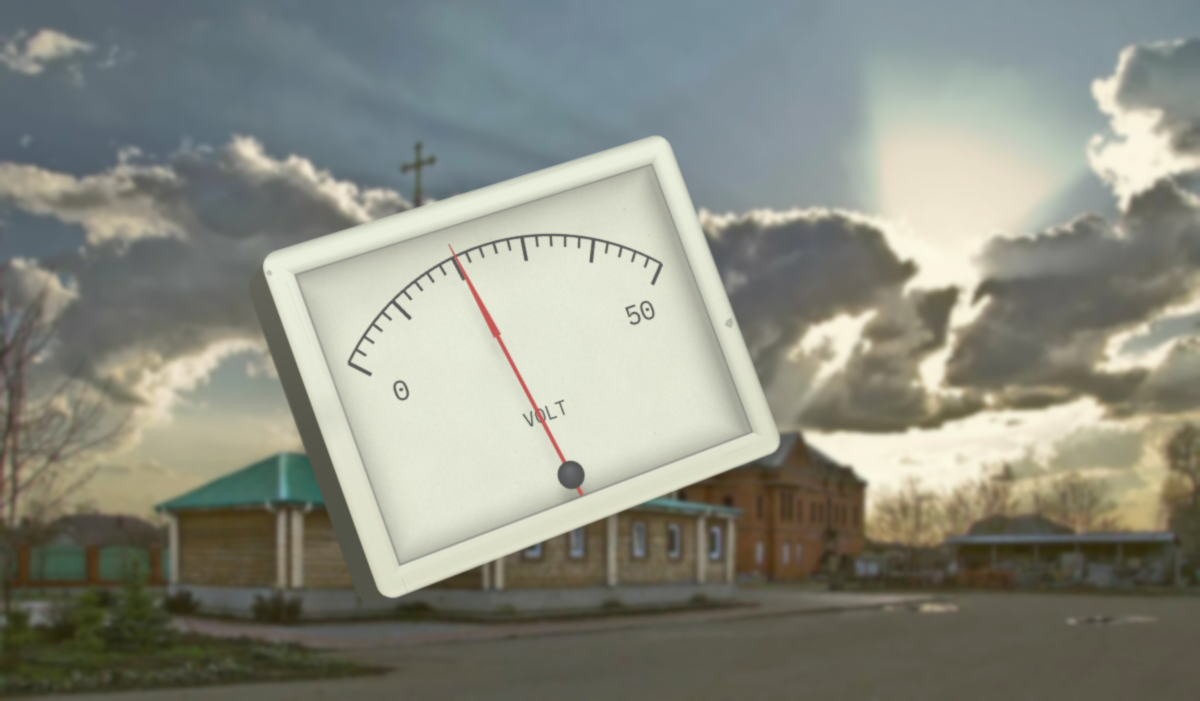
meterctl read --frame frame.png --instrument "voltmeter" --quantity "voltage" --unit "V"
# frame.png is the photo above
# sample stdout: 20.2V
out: 20V
